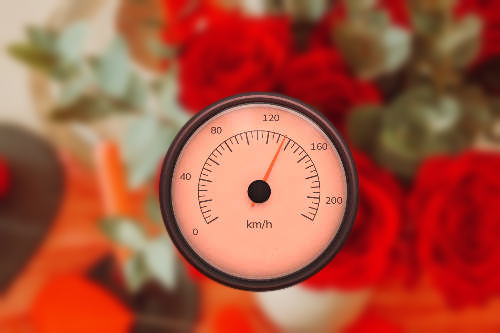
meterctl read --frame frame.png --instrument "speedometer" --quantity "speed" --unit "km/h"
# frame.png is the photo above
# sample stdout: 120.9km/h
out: 135km/h
